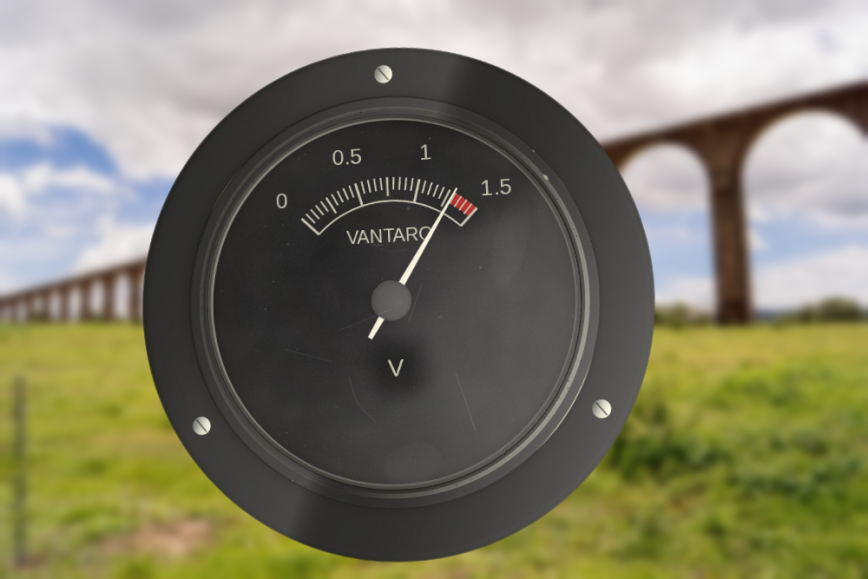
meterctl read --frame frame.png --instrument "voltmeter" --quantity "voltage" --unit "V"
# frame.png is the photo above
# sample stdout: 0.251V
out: 1.3V
